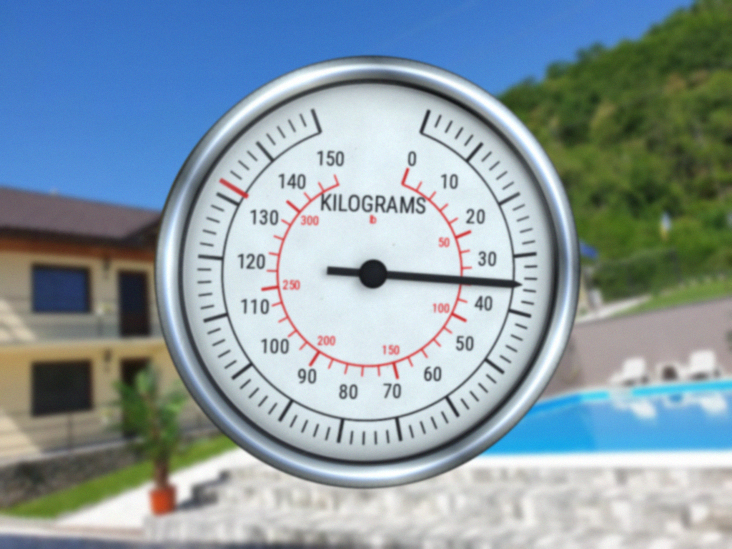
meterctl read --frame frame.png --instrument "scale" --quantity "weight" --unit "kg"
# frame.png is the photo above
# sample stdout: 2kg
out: 35kg
